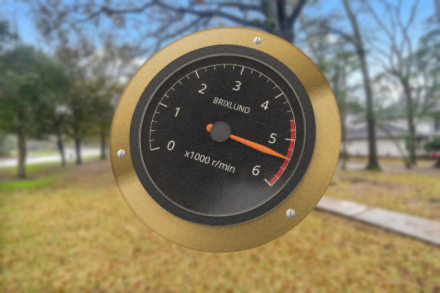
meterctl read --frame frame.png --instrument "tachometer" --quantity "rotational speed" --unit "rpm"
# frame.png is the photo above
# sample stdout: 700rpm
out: 5400rpm
